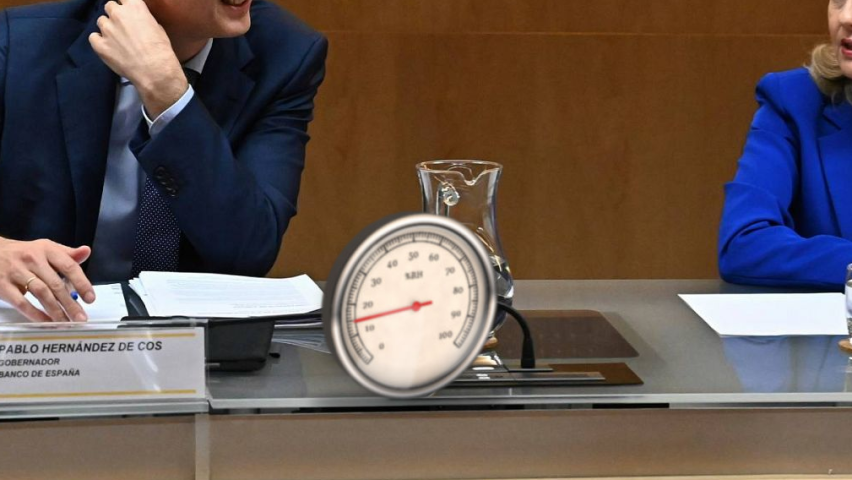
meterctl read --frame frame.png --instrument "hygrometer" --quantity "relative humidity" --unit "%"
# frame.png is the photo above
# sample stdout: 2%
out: 15%
